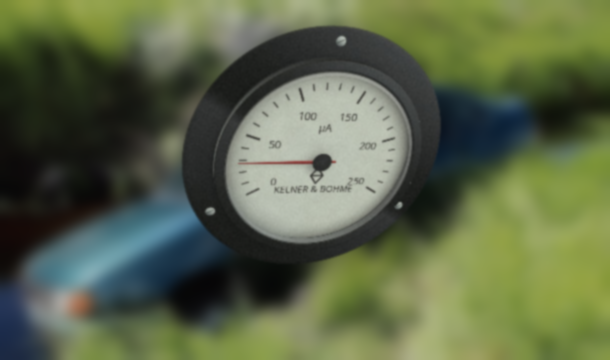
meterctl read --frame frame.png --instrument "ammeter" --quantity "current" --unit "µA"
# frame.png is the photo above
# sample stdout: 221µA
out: 30µA
